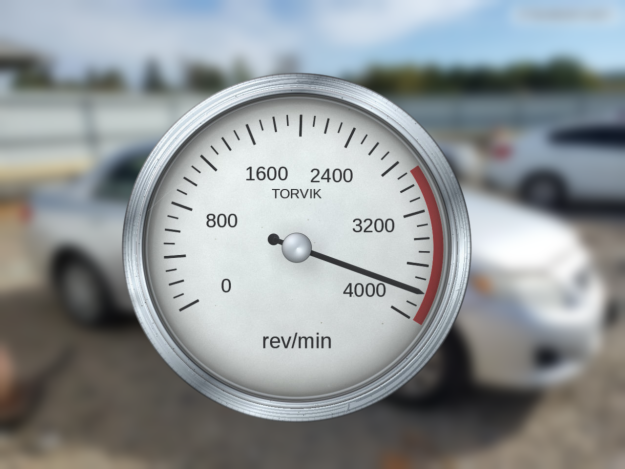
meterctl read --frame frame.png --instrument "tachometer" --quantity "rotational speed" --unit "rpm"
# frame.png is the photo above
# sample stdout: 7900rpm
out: 3800rpm
